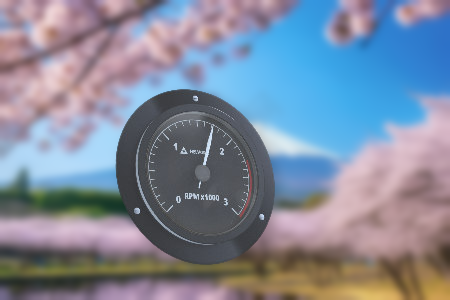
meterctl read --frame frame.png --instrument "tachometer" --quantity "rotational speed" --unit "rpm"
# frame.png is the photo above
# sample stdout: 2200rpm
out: 1700rpm
